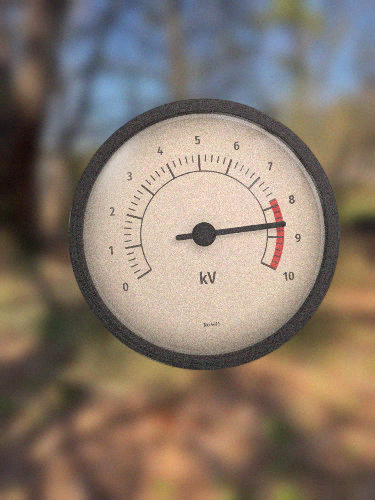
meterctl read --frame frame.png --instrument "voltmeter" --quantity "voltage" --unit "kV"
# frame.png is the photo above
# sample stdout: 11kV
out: 8.6kV
